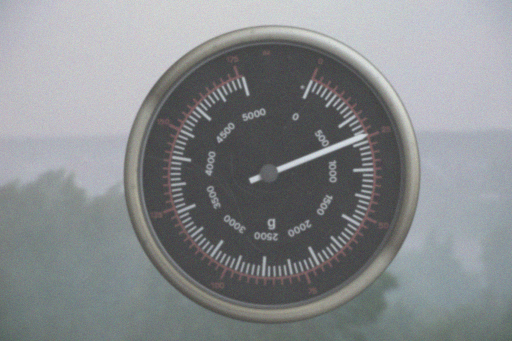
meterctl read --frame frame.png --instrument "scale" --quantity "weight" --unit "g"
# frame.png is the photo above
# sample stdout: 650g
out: 700g
